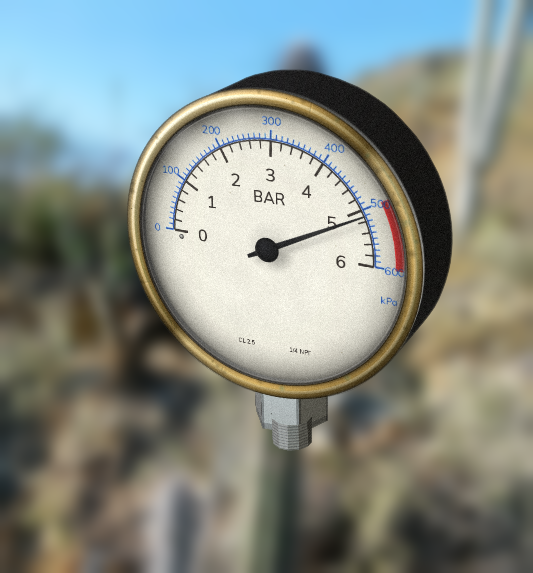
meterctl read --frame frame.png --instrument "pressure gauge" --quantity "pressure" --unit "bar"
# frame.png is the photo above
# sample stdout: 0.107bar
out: 5.1bar
